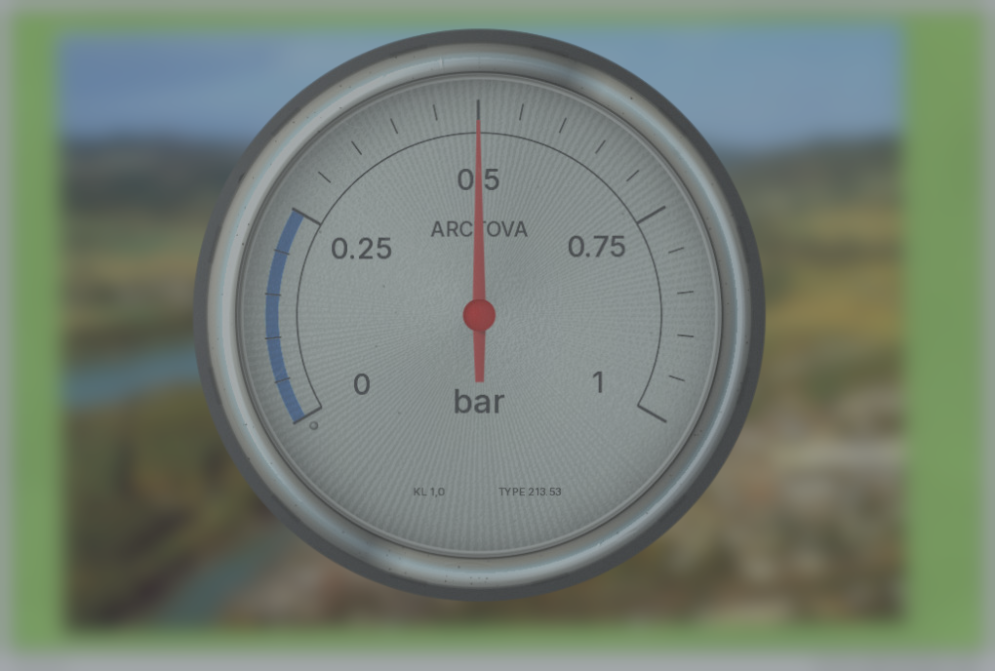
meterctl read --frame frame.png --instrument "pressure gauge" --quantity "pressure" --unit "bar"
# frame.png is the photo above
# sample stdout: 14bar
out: 0.5bar
